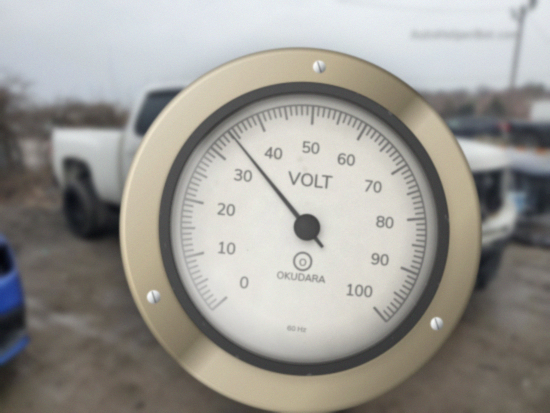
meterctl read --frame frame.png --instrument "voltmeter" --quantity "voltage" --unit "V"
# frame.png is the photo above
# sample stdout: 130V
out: 34V
